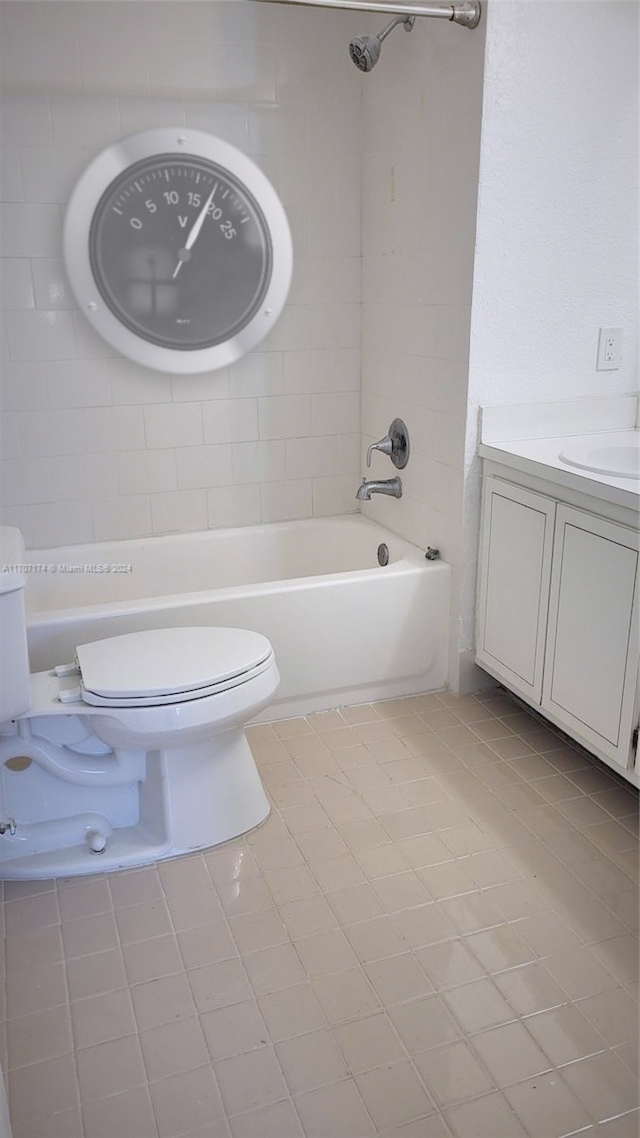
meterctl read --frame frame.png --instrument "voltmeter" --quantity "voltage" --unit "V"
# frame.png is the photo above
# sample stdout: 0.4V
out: 18V
